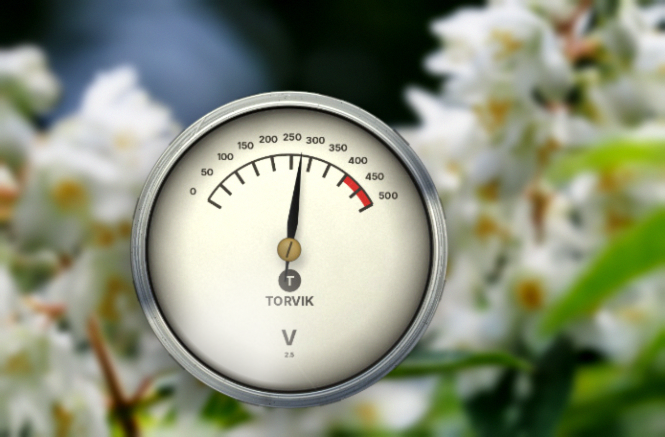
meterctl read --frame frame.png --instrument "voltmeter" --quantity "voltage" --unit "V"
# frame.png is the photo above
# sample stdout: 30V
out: 275V
